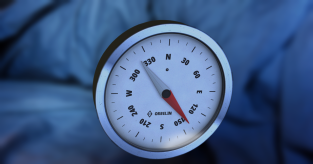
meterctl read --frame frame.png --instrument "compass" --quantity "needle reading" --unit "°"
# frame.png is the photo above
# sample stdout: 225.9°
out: 140°
